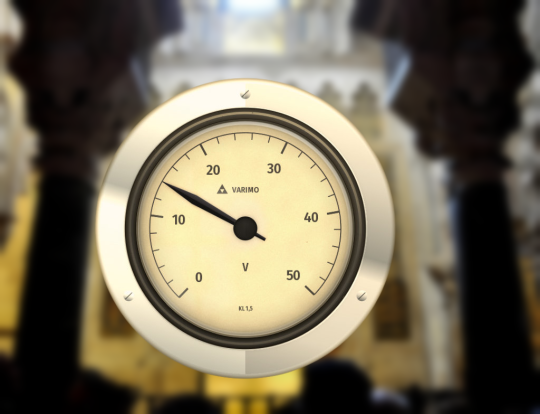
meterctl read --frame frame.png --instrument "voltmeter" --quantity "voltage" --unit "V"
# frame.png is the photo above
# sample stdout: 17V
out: 14V
